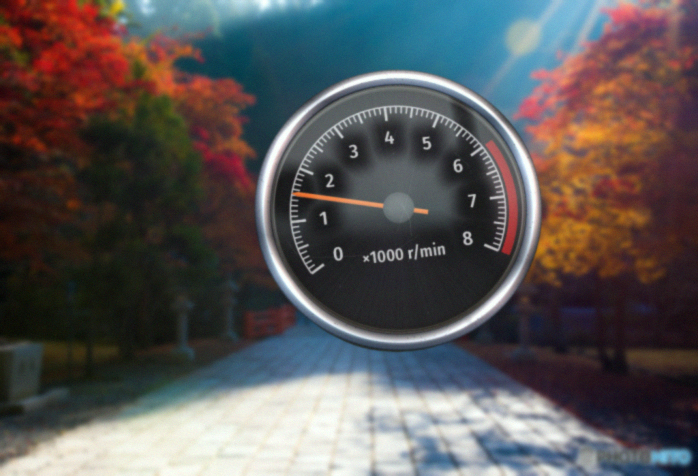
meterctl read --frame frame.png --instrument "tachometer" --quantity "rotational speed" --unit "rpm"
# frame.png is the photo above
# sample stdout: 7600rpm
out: 1500rpm
